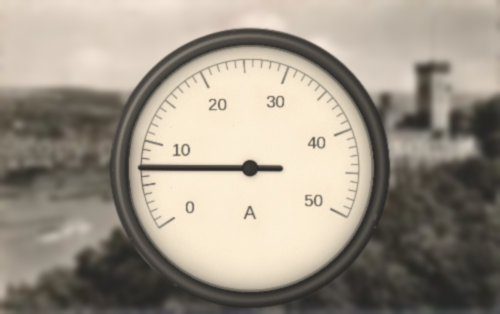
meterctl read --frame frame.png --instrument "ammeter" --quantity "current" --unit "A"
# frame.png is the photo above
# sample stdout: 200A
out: 7A
